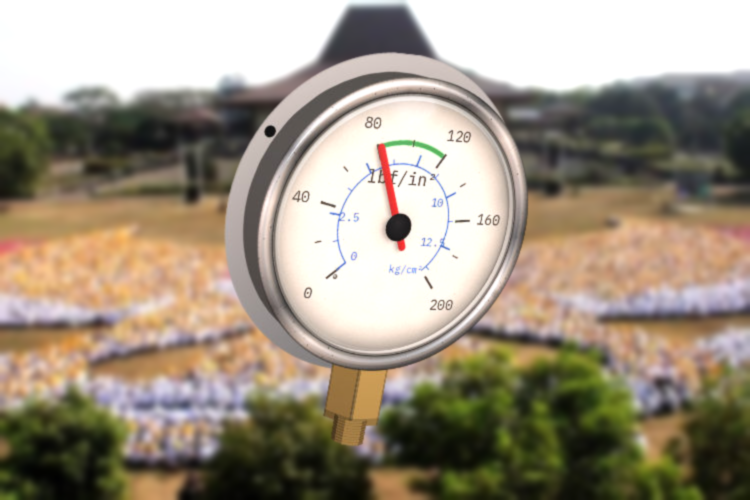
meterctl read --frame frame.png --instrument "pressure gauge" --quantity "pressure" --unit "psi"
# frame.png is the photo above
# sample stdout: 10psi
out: 80psi
